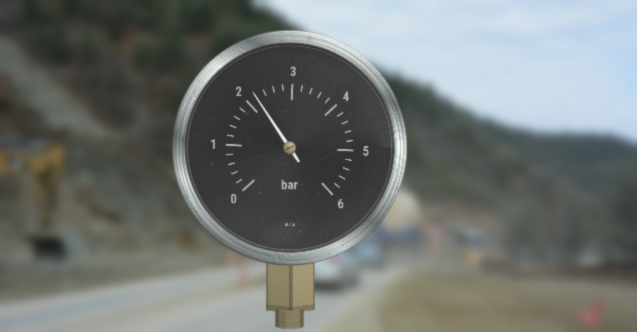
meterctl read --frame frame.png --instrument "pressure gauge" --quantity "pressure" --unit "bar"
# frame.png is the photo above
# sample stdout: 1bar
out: 2.2bar
